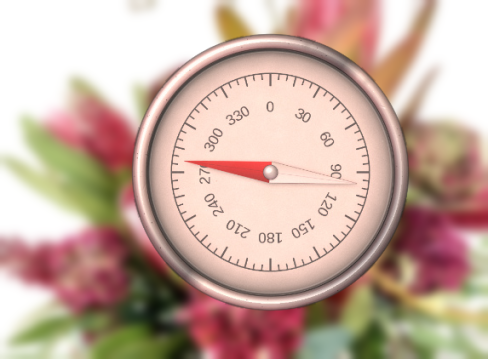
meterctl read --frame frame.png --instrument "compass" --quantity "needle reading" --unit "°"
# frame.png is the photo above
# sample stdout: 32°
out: 277.5°
